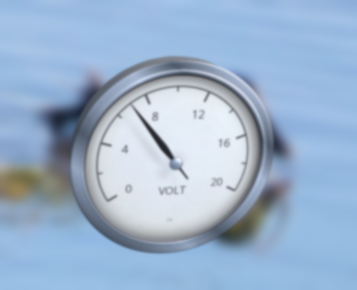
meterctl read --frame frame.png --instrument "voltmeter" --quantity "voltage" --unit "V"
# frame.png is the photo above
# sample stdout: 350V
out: 7V
